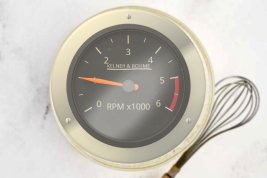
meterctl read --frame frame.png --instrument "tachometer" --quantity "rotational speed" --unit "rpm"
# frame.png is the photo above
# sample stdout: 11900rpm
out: 1000rpm
